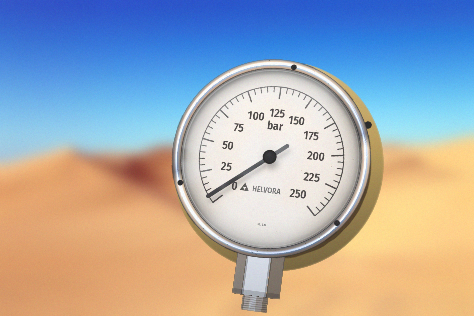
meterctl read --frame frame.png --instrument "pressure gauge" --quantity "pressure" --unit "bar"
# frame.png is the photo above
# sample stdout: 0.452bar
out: 5bar
